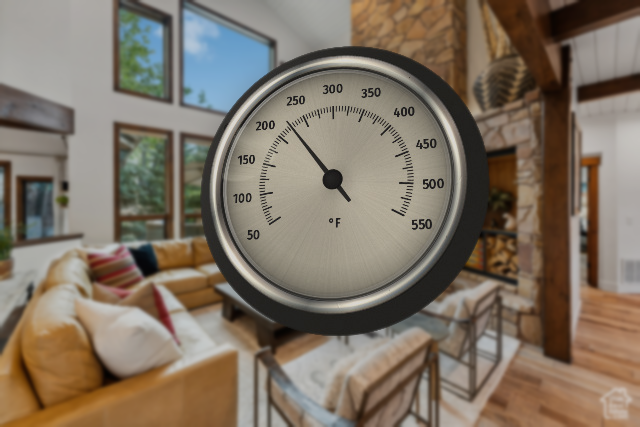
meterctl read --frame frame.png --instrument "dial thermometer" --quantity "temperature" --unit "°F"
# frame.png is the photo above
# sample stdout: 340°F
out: 225°F
